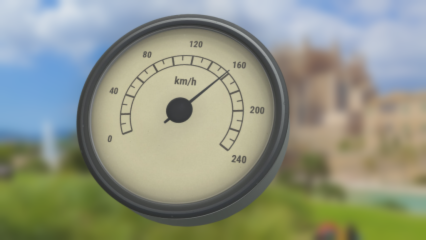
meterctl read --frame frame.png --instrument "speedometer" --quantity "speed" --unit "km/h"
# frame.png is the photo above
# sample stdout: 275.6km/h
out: 160km/h
